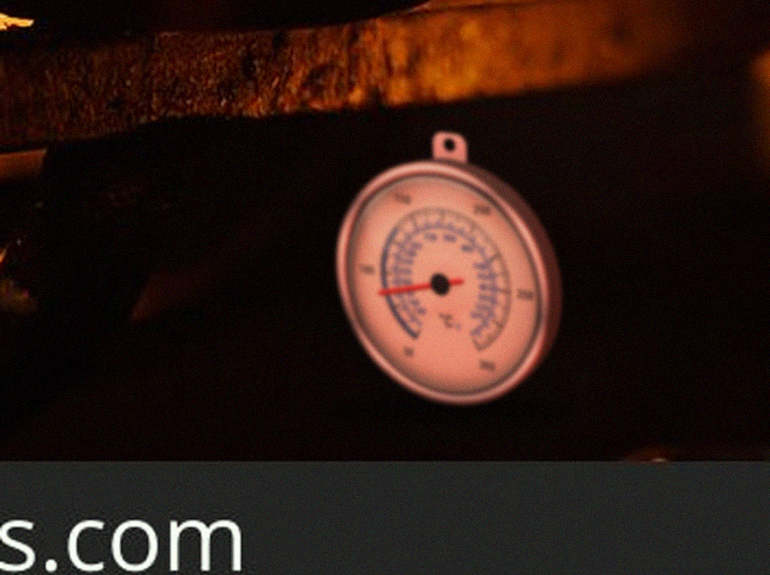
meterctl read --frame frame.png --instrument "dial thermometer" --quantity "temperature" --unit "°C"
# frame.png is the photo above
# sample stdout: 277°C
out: 87.5°C
